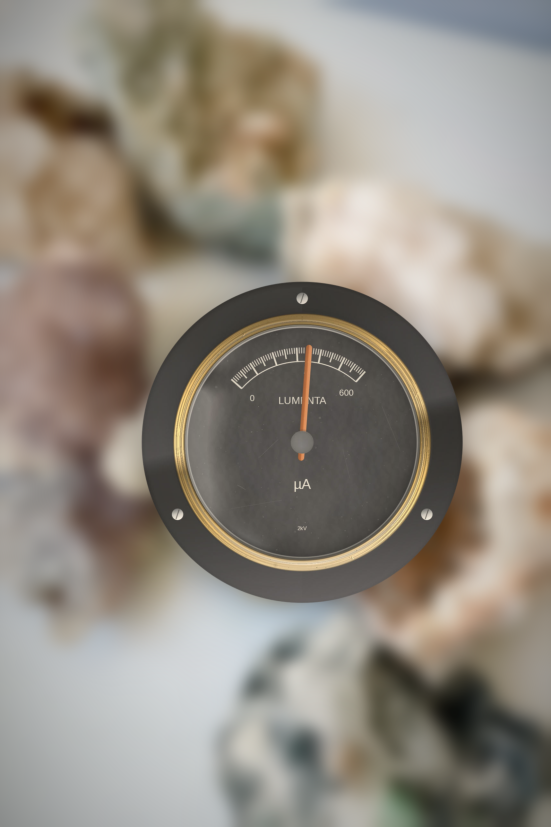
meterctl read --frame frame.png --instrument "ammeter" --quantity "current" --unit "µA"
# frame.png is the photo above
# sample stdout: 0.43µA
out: 350µA
